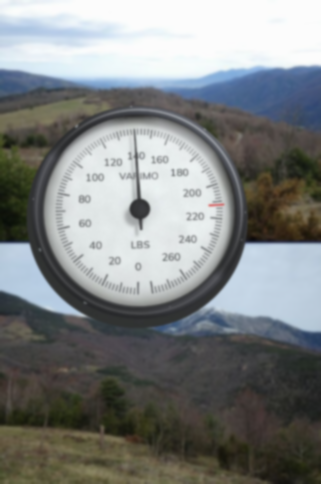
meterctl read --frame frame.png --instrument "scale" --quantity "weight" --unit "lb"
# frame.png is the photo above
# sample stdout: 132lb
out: 140lb
